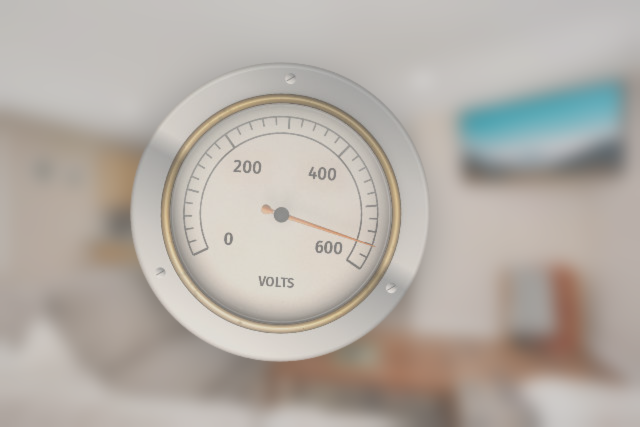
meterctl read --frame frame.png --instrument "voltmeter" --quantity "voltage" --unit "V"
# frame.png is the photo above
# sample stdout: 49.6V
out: 560V
